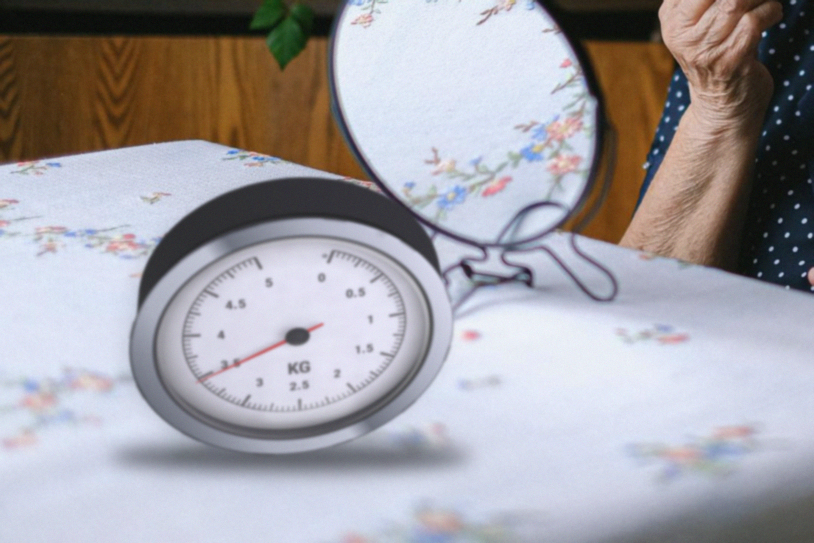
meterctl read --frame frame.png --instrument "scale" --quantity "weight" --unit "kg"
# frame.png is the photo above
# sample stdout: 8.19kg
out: 3.5kg
